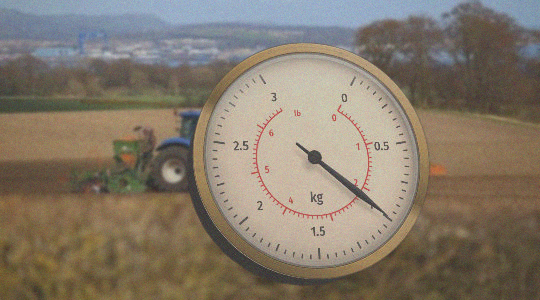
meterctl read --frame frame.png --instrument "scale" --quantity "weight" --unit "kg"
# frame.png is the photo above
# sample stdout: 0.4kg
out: 1kg
